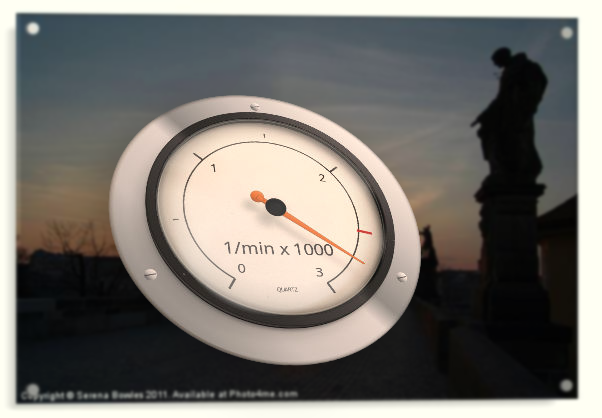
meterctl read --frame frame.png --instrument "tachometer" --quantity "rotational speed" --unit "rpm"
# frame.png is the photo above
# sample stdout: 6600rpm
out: 2750rpm
